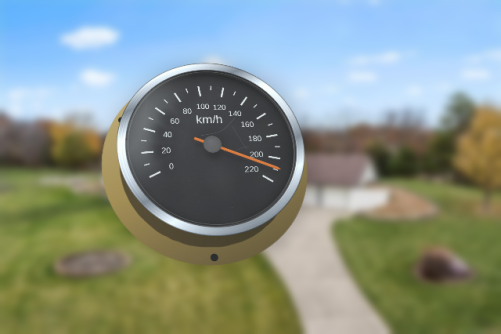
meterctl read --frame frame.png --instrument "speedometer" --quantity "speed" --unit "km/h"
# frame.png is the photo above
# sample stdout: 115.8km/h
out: 210km/h
